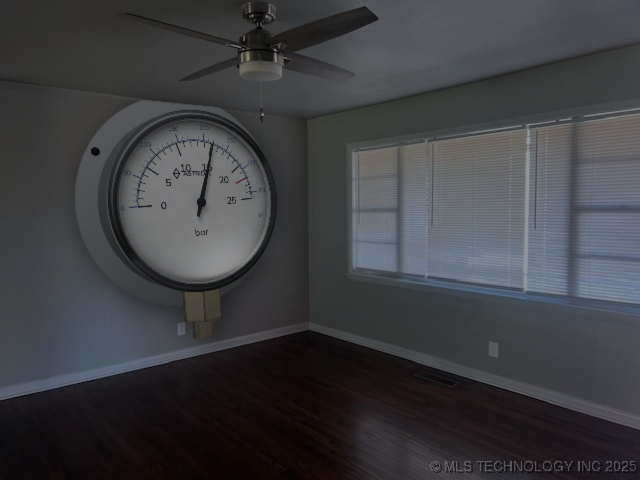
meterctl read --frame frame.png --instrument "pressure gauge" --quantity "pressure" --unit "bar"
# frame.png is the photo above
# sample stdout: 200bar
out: 15bar
